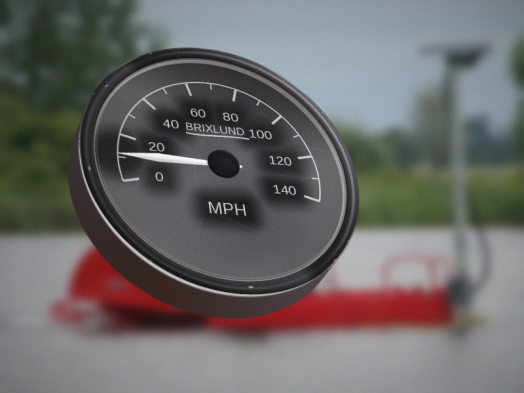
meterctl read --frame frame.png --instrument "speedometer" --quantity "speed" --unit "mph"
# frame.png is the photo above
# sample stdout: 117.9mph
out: 10mph
